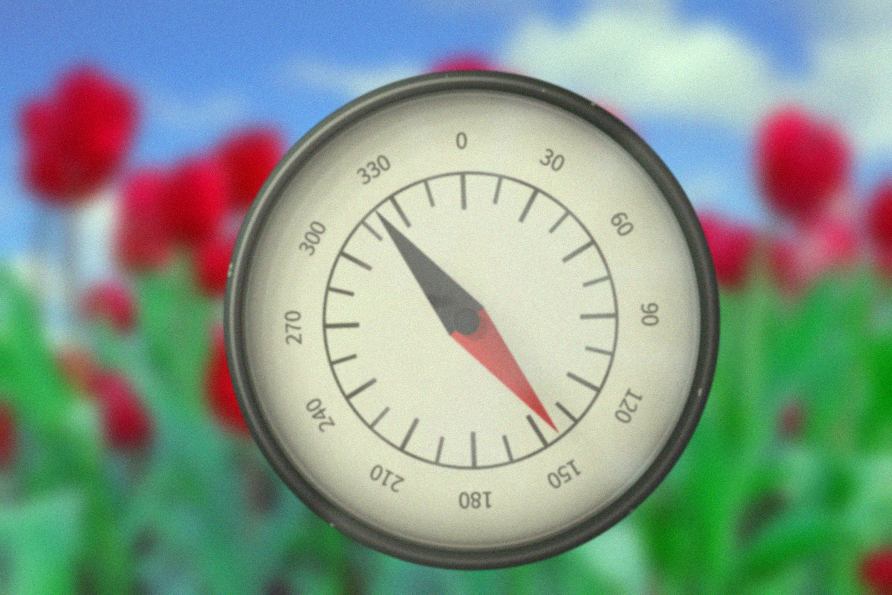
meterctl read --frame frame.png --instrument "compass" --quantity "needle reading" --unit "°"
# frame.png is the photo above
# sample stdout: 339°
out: 142.5°
